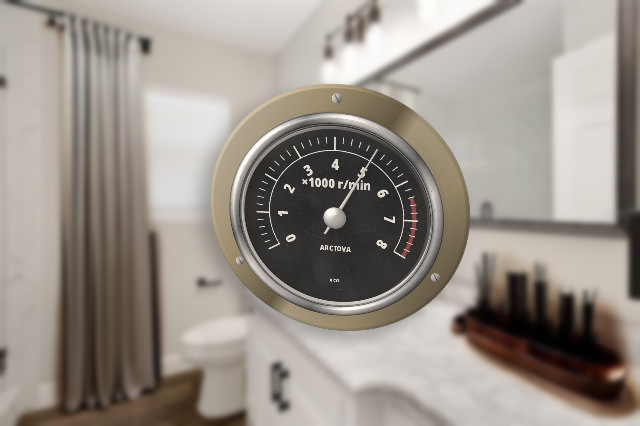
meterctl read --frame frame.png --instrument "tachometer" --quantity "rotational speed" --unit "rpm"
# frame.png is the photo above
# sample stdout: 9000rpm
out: 5000rpm
